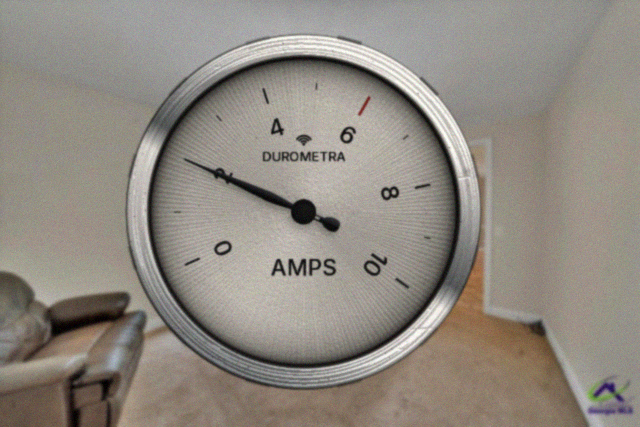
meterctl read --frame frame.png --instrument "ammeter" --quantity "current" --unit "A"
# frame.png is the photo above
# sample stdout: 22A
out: 2A
